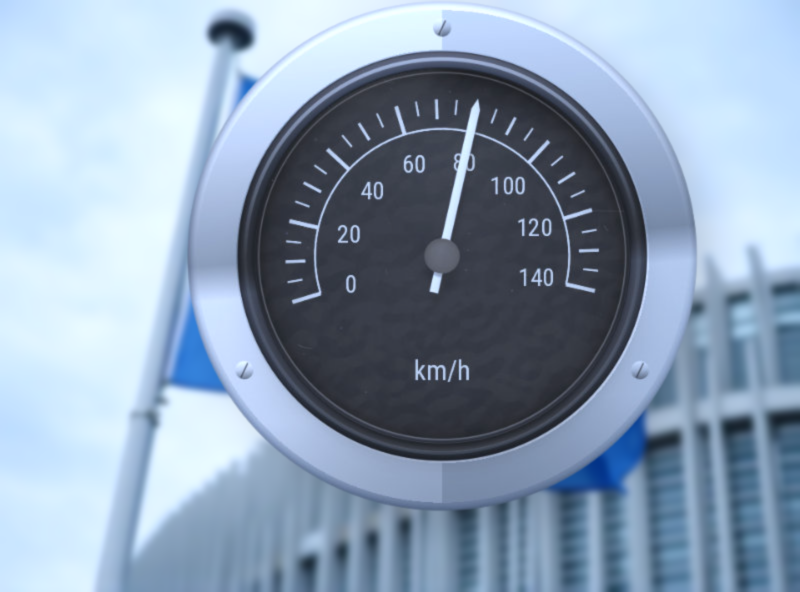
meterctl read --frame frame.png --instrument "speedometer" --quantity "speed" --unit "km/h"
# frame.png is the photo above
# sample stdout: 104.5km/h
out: 80km/h
